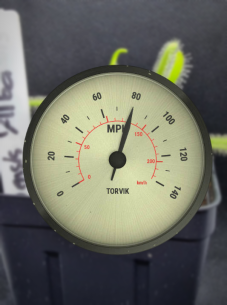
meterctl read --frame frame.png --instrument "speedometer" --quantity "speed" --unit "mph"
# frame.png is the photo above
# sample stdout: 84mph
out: 80mph
